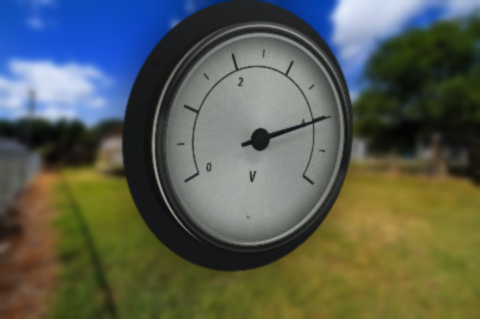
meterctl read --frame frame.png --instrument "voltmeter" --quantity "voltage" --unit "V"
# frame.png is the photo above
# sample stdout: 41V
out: 4V
